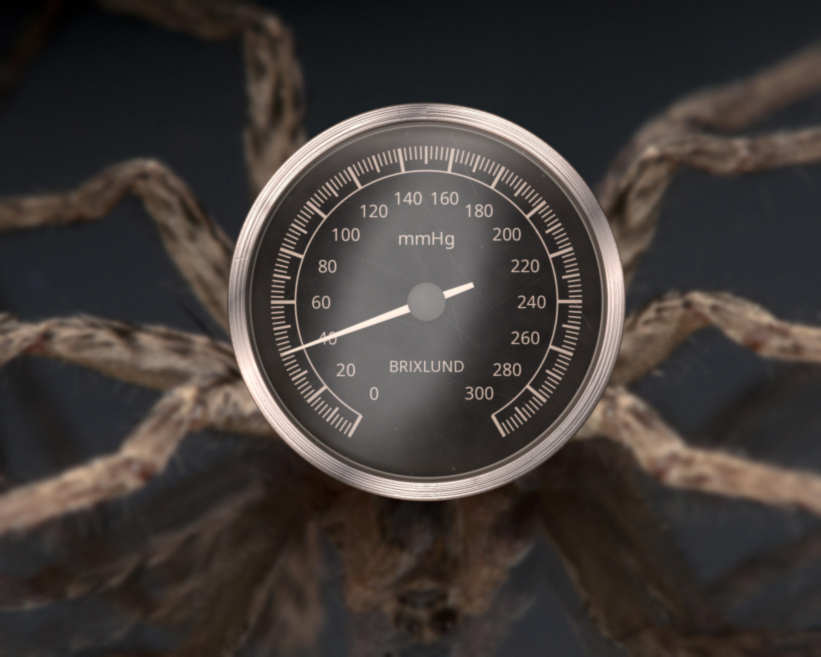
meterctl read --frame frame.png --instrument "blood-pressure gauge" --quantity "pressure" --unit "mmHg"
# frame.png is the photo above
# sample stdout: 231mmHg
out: 40mmHg
